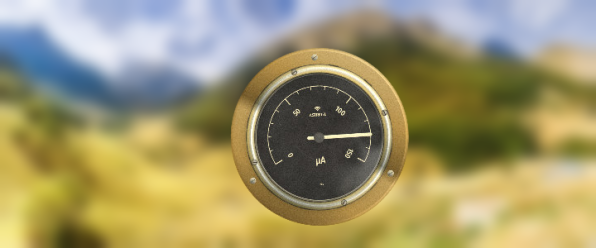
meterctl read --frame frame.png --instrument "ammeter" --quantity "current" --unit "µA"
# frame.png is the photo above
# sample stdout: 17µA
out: 130µA
